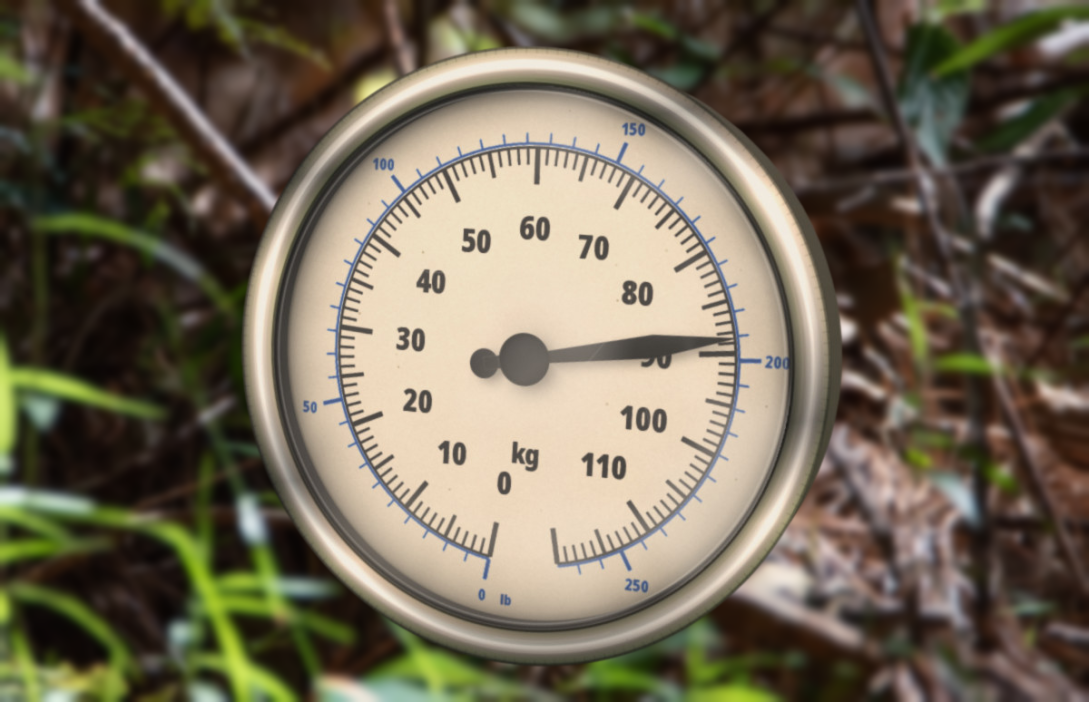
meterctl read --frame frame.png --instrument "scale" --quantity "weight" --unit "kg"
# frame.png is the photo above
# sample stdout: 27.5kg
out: 88.5kg
